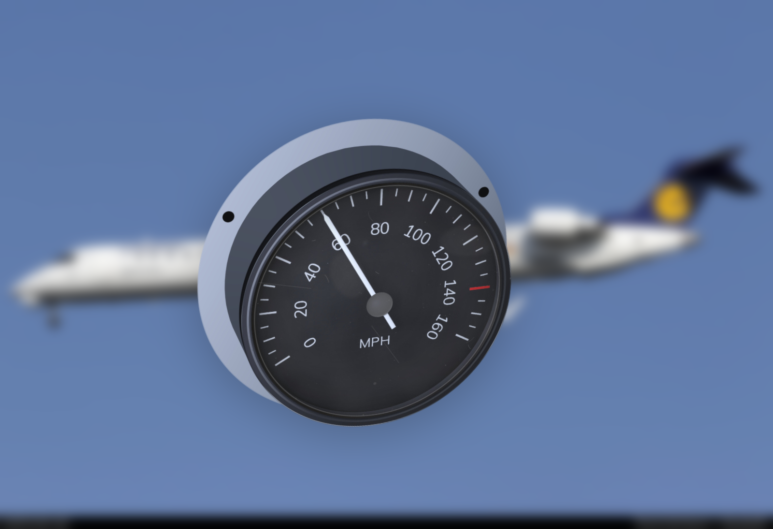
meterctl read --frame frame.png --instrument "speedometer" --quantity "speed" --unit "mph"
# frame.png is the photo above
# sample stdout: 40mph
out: 60mph
